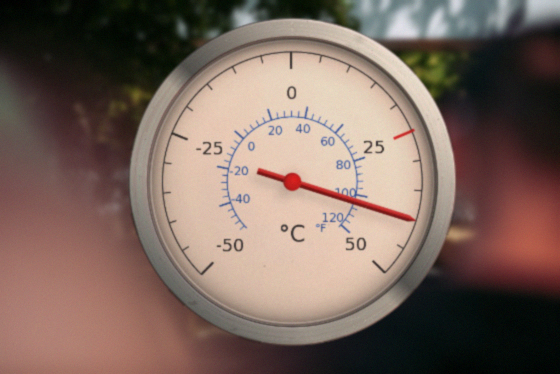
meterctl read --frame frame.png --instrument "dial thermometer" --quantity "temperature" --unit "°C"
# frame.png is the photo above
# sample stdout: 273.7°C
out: 40°C
